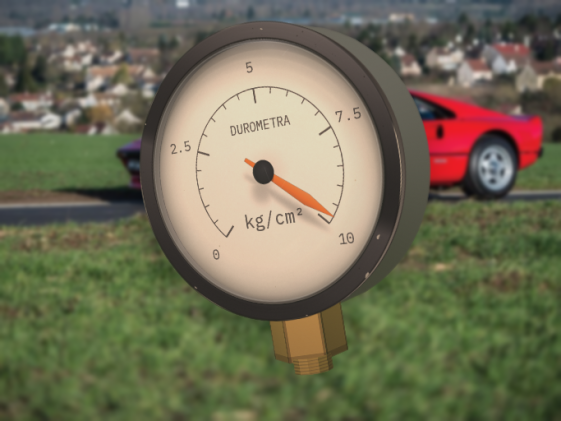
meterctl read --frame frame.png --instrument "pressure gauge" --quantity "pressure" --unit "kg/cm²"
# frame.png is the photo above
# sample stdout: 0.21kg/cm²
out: 9.75kg/cm²
